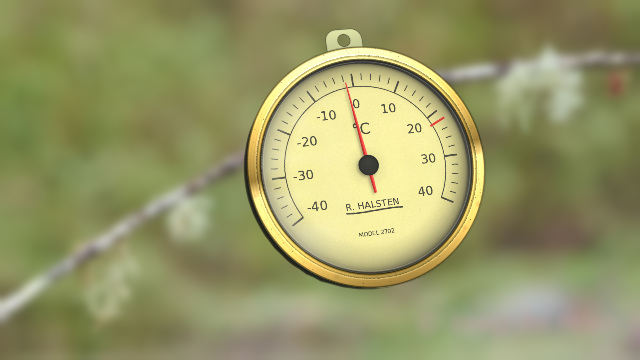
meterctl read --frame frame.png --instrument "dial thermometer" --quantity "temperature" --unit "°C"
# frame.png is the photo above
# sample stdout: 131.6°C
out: -2°C
